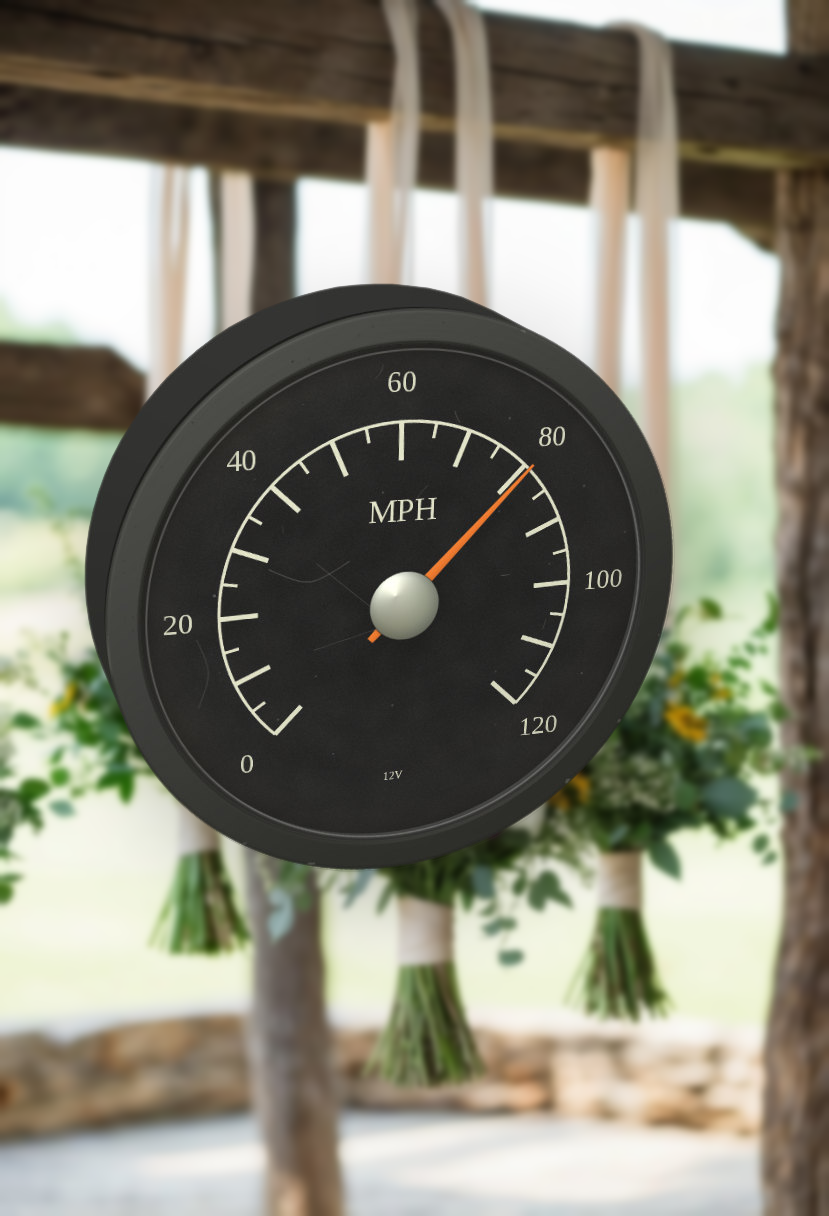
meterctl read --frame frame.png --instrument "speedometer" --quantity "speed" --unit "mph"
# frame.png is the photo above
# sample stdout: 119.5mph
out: 80mph
